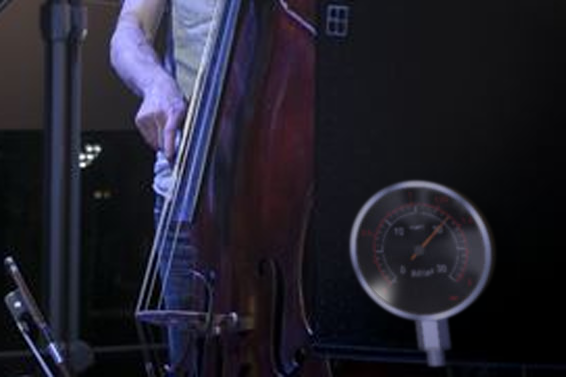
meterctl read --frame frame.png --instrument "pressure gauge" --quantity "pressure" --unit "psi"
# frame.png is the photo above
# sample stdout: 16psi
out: 20psi
